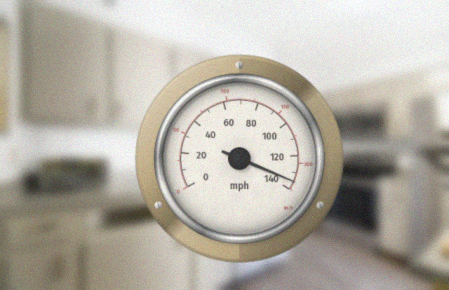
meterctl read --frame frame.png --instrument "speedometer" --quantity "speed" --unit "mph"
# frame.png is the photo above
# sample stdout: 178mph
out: 135mph
